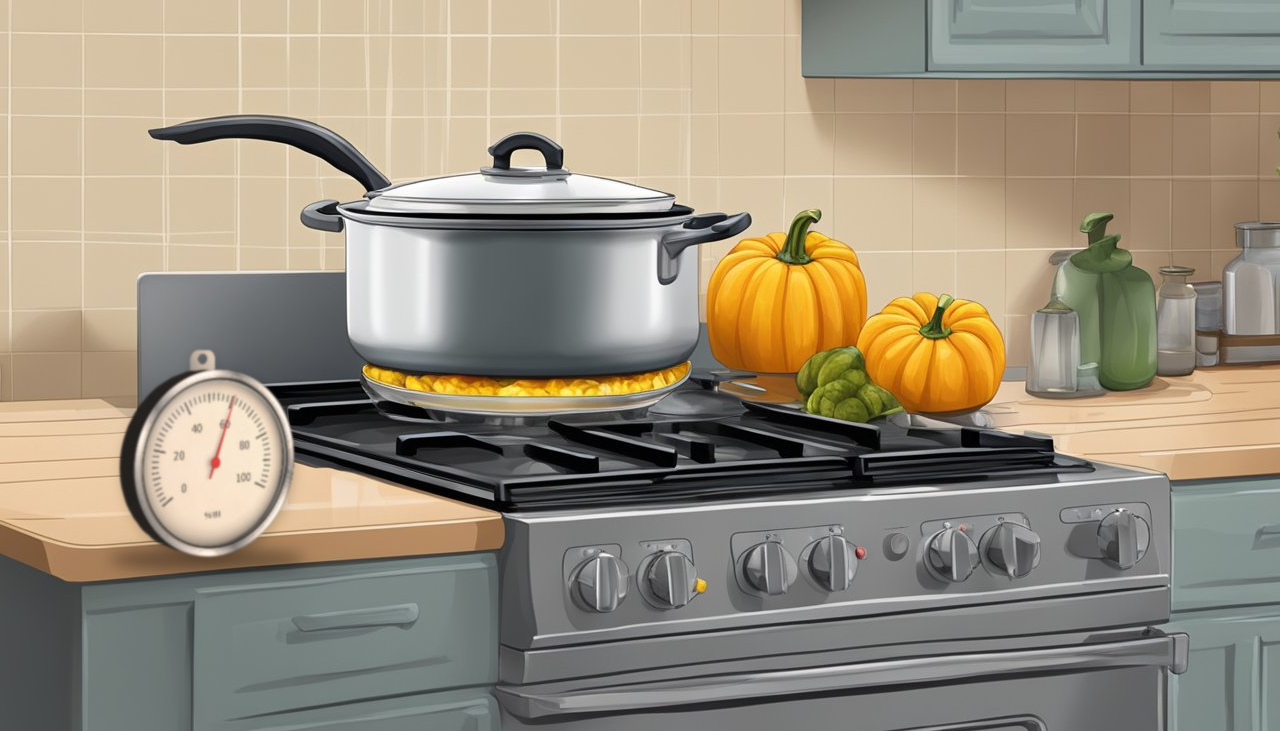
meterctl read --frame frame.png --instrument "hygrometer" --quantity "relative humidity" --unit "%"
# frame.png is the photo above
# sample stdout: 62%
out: 60%
